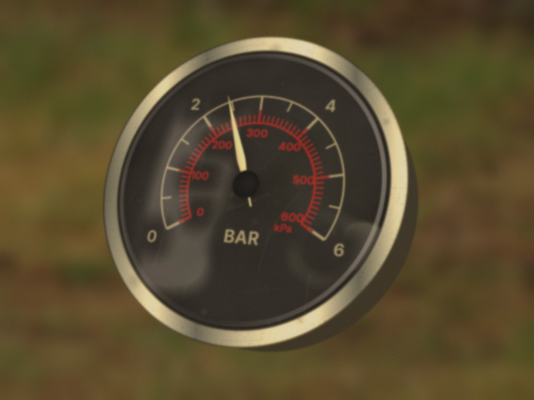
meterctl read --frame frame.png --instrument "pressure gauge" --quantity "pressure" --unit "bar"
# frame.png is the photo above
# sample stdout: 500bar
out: 2.5bar
